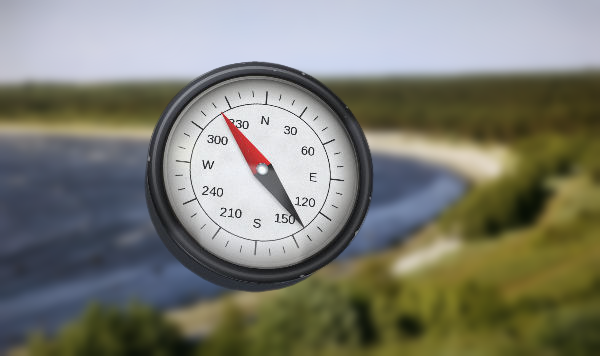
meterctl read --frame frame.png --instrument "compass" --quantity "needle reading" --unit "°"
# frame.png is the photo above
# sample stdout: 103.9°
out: 320°
